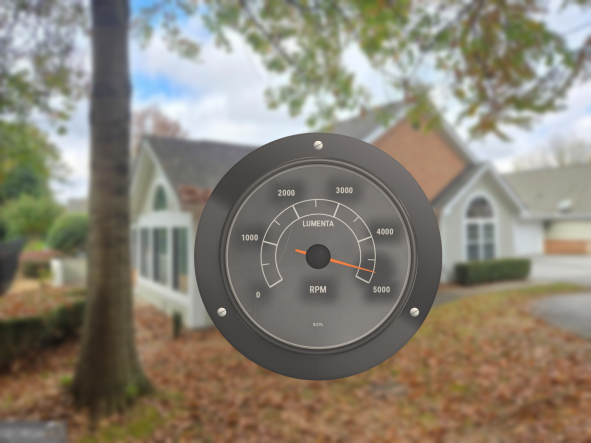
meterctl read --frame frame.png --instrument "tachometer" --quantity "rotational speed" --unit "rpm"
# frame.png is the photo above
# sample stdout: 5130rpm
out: 4750rpm
